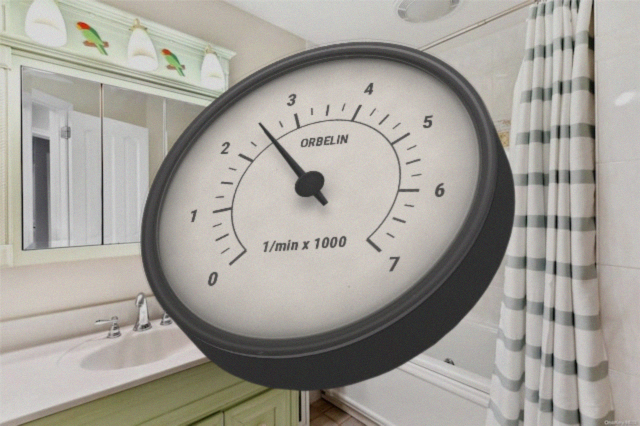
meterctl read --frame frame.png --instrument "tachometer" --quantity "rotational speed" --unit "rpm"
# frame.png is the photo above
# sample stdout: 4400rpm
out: 2500rpm
